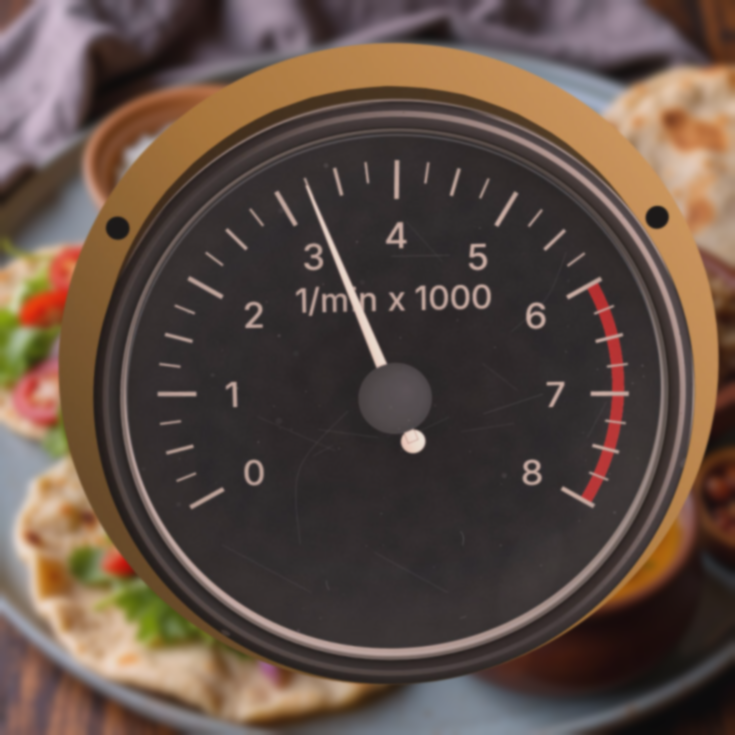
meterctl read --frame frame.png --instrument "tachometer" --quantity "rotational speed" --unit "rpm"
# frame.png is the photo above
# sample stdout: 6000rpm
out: 3250rpm
